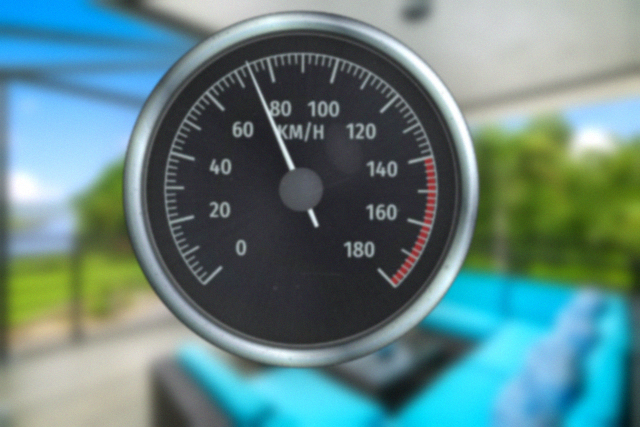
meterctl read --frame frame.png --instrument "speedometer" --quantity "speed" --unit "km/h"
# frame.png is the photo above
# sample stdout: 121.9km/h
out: 74km/h
